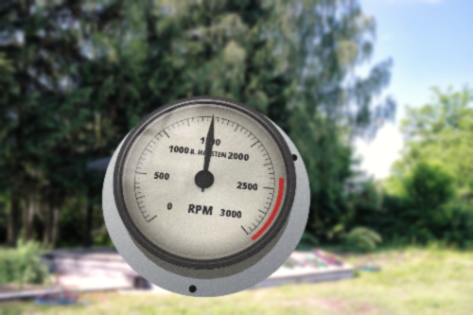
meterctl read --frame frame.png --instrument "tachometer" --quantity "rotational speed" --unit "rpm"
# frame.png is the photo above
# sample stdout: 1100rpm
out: 1500rpm
